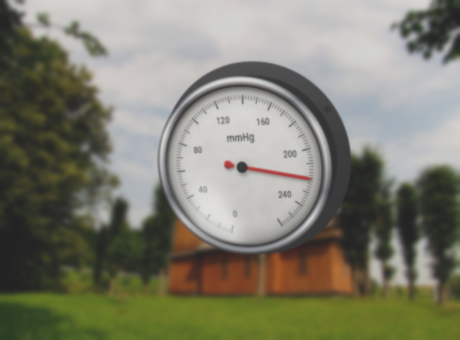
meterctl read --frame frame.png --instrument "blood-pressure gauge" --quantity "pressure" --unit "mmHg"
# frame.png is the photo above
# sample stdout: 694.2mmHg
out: 220mmHg
